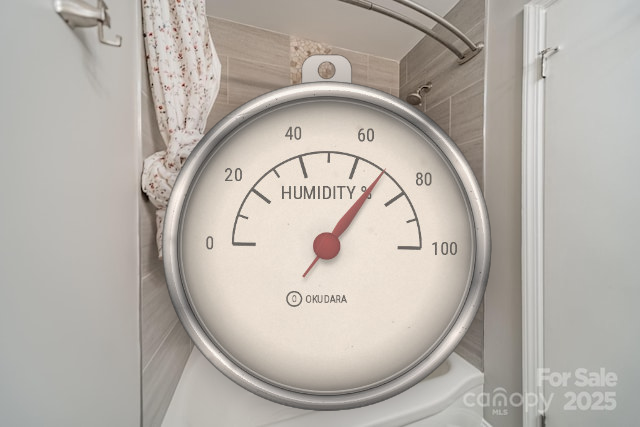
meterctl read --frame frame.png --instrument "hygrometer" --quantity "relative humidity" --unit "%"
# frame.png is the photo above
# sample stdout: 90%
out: 70%
